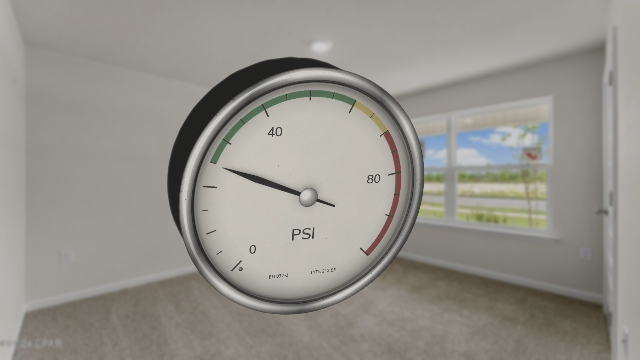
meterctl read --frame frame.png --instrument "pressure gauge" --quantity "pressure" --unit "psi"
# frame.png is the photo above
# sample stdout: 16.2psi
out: 25psi
